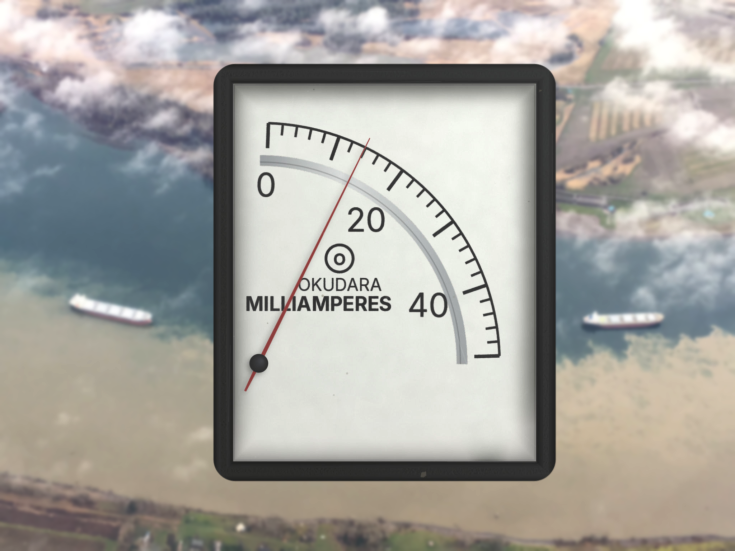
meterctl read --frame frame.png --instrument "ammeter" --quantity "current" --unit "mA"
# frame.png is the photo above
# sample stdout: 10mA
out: 14mA
